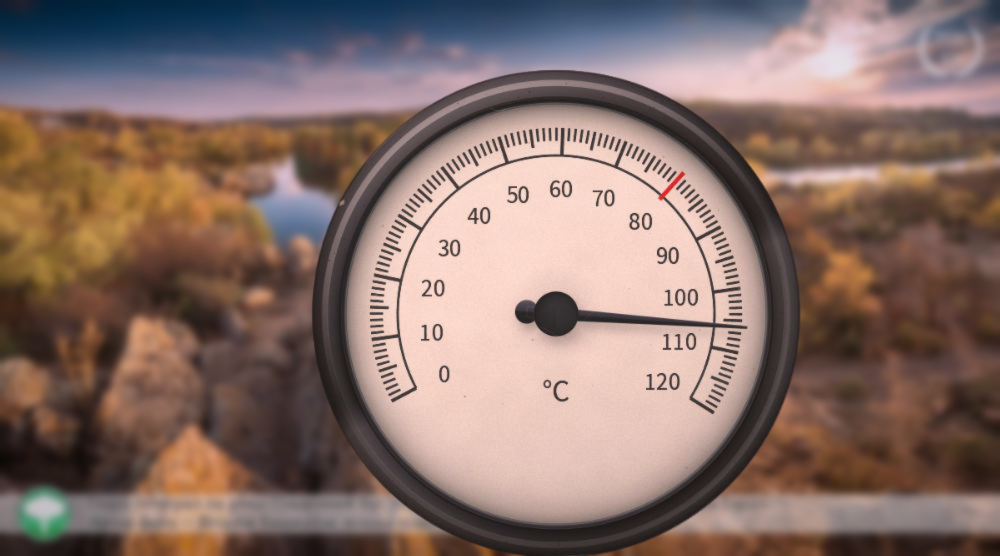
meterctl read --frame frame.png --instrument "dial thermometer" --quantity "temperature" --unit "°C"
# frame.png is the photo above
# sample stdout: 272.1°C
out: 106°C
